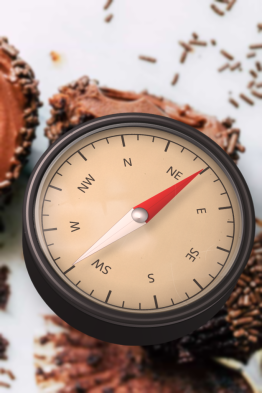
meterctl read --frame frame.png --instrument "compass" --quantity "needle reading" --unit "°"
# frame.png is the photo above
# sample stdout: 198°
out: 60°
